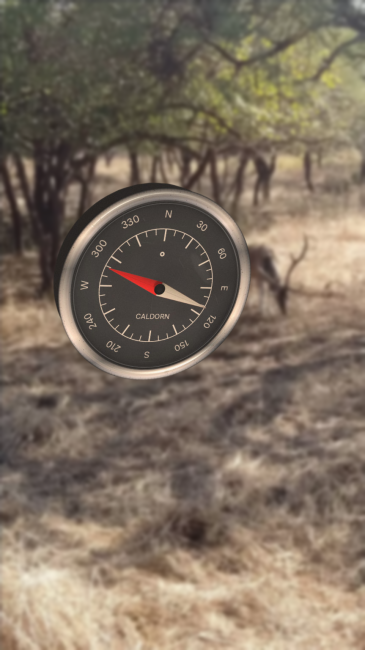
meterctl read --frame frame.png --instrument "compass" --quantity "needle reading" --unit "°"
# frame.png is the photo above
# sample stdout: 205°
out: 290°
